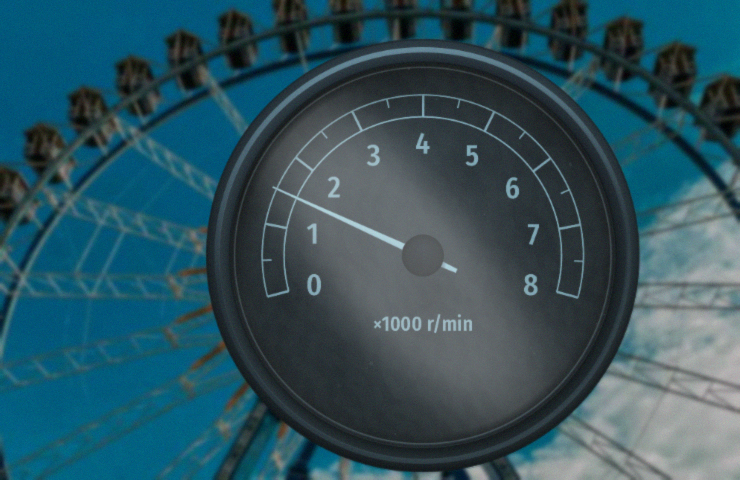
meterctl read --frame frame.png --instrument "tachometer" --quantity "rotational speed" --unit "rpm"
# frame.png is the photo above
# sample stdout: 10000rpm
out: 1500rpm
